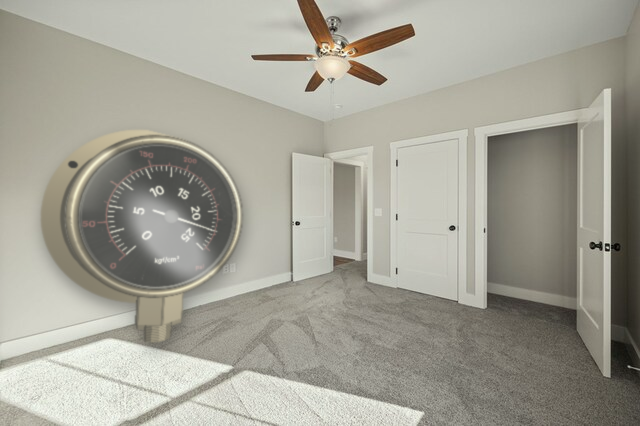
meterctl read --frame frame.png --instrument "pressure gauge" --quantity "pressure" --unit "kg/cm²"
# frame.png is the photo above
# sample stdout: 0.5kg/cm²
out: 22.5kg/cm²
